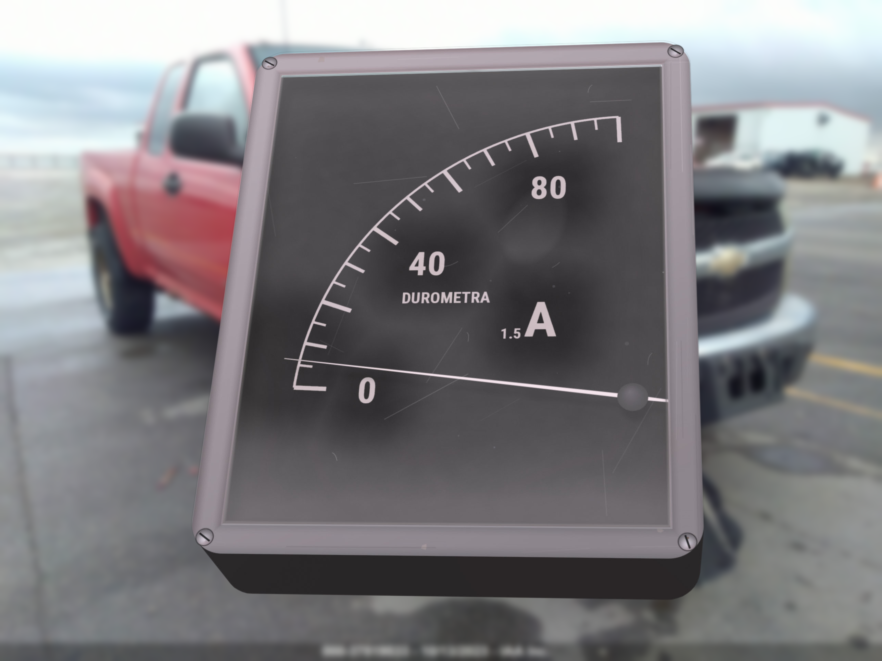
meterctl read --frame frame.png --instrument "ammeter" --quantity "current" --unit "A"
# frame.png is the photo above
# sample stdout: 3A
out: 5A
